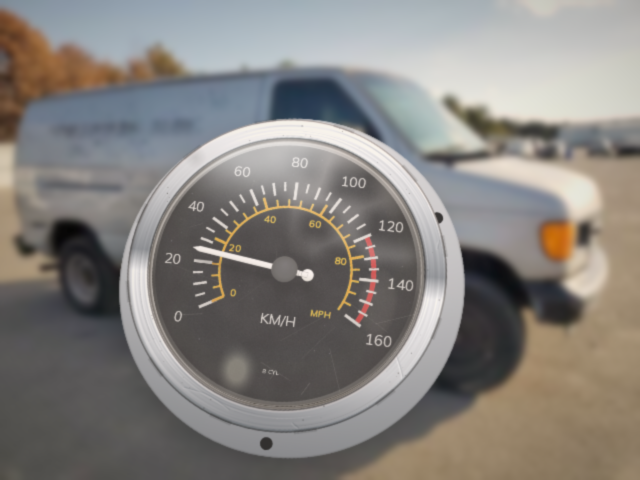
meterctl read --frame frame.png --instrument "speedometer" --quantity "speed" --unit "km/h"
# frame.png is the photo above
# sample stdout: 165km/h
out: 25km/h
